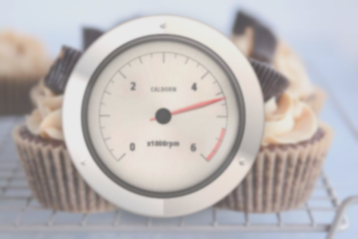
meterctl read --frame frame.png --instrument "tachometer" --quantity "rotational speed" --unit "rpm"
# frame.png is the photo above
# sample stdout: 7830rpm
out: 4625rpm
